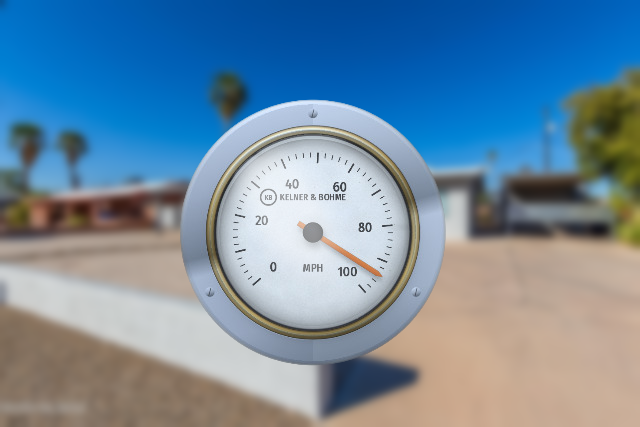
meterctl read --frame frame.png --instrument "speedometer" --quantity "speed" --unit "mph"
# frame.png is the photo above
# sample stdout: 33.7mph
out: 94mph
